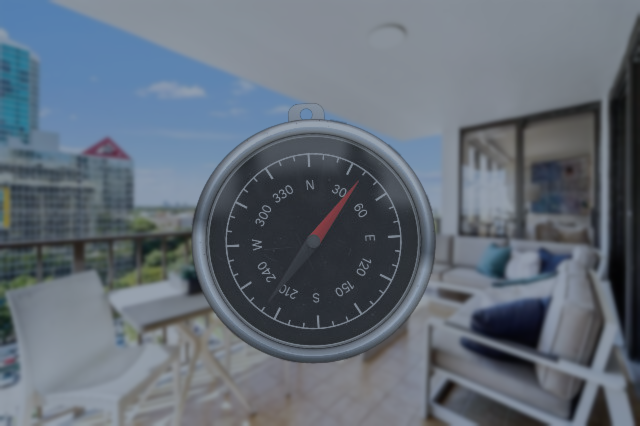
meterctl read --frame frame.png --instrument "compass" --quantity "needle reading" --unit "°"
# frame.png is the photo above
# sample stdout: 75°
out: 40°
